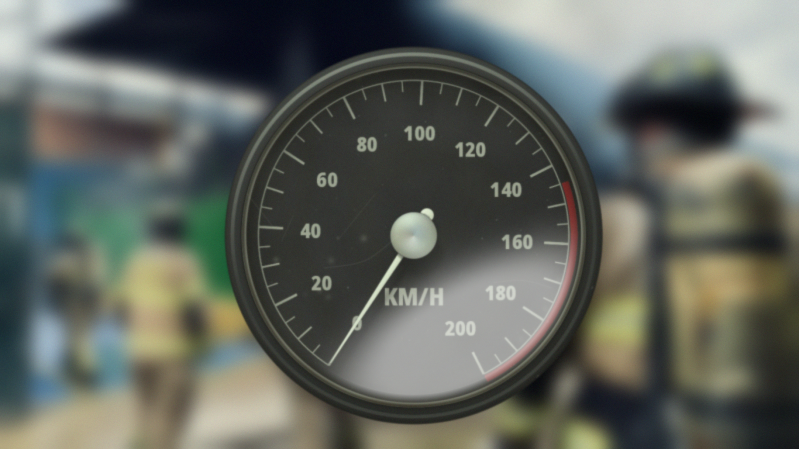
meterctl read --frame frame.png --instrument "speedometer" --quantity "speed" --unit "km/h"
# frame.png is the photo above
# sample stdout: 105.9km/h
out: 0km/h
